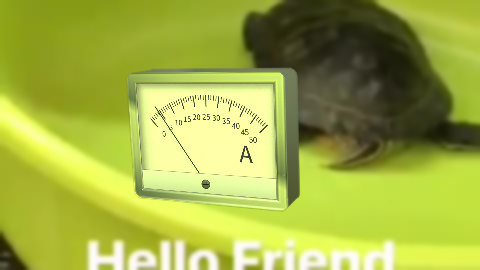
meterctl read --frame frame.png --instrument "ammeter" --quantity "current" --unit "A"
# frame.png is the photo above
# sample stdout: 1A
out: 5A
